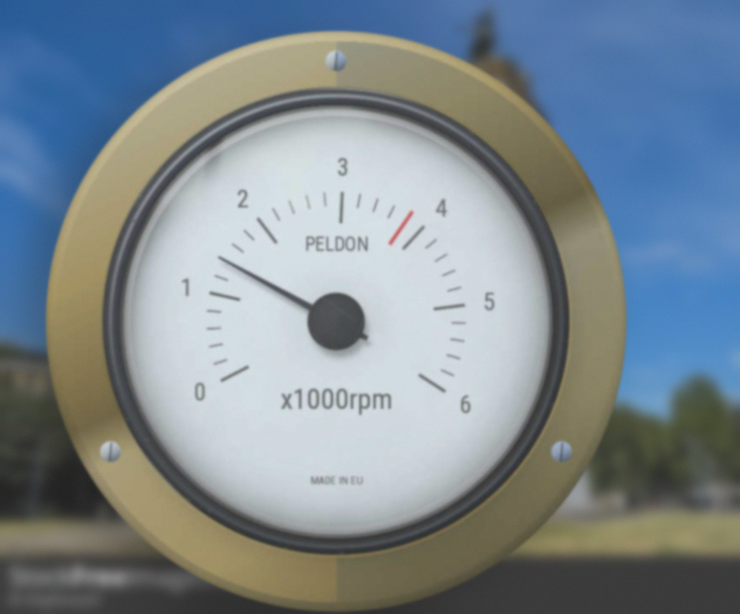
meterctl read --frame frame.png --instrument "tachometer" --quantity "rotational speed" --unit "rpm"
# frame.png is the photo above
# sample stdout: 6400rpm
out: 1400rpm
